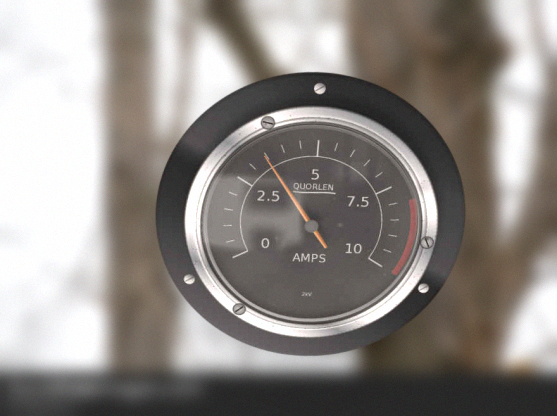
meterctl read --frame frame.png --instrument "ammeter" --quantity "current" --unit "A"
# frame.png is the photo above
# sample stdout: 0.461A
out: 3.5A
